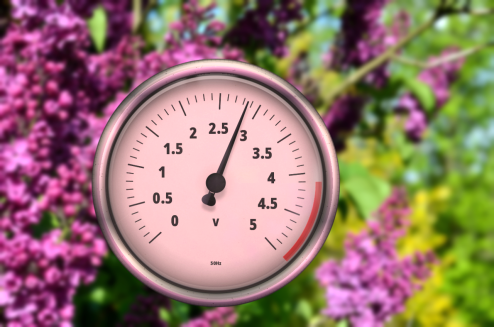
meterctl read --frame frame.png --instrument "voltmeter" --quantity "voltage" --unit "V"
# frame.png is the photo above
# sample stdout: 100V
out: 2.85V
